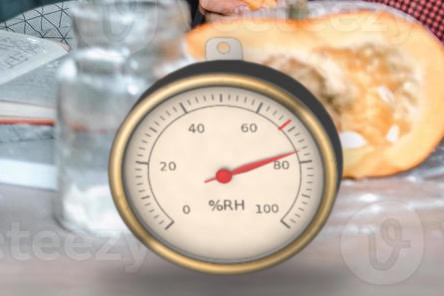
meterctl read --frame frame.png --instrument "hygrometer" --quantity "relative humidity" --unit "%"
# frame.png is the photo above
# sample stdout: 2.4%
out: 76%
